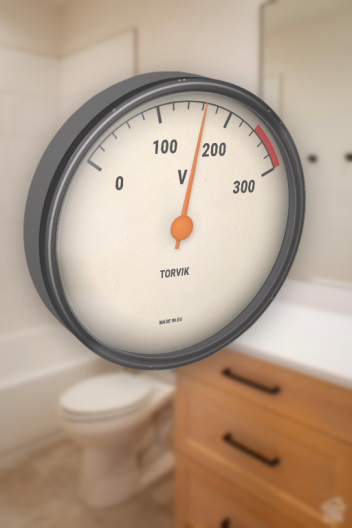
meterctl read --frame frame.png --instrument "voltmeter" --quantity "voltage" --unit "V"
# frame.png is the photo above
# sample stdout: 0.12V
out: 160V
